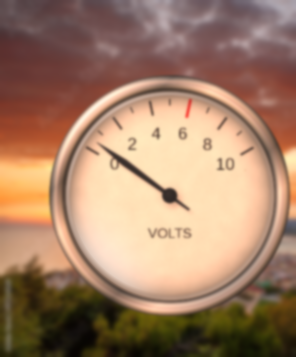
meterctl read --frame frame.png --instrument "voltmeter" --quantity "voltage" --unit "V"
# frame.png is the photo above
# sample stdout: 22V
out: 0.5V
